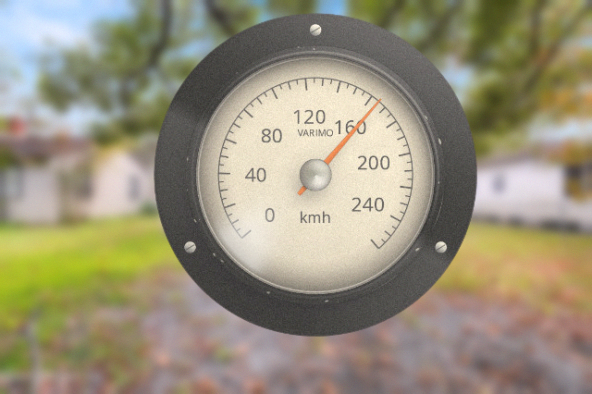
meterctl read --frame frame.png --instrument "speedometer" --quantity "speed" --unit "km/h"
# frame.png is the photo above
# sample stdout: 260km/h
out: 165km/h
